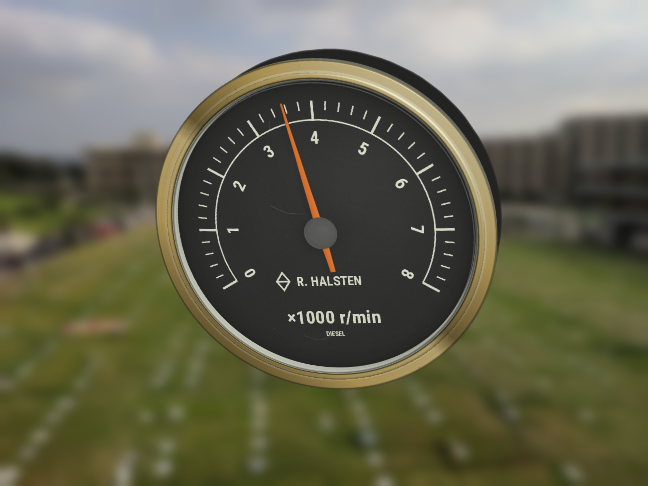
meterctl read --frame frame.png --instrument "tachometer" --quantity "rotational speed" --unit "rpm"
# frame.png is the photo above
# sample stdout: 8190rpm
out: 3600rpm
